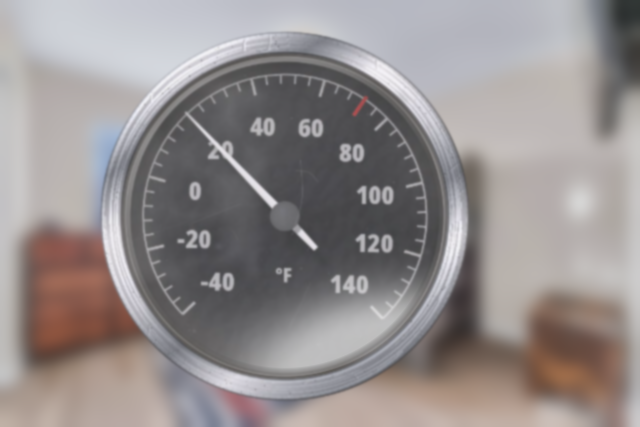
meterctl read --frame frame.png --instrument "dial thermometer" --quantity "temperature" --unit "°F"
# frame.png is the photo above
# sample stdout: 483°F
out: 20°F
